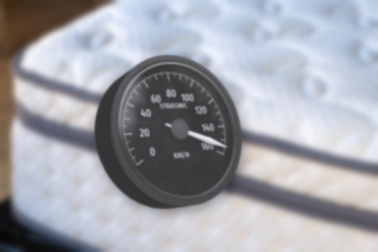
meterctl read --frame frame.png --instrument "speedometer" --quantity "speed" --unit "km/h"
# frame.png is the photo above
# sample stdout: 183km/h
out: 155km/h
